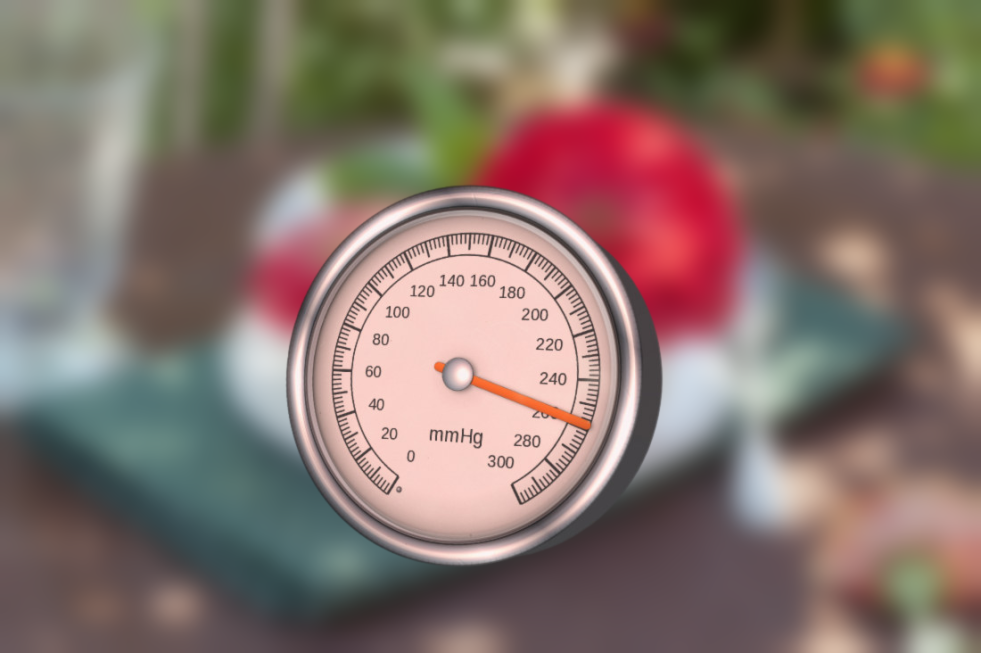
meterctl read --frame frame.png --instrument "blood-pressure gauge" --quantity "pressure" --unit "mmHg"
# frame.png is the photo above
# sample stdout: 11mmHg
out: 258mmHg
